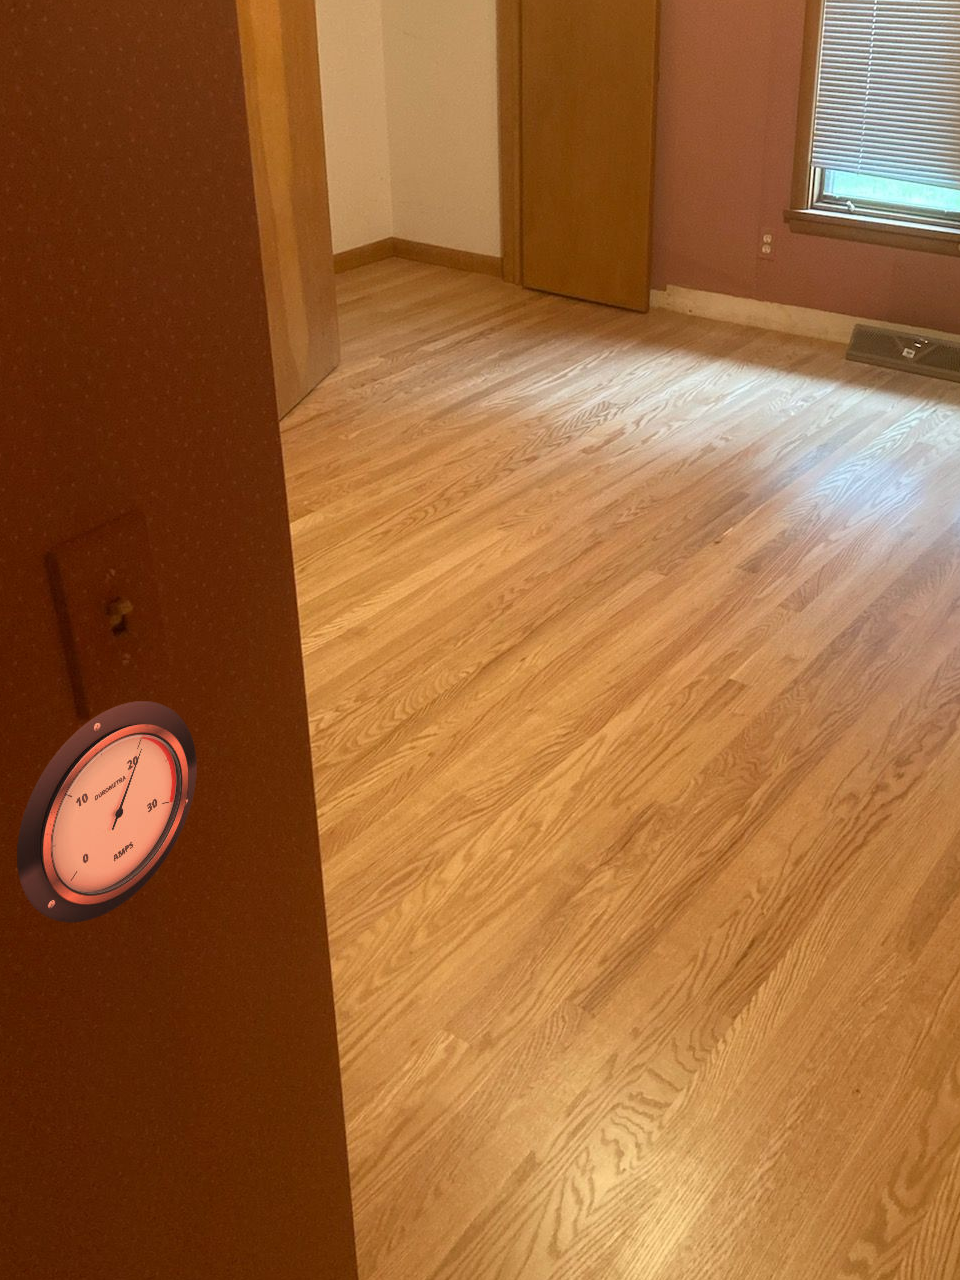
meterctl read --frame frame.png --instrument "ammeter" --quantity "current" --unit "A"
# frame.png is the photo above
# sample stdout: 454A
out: 20A
